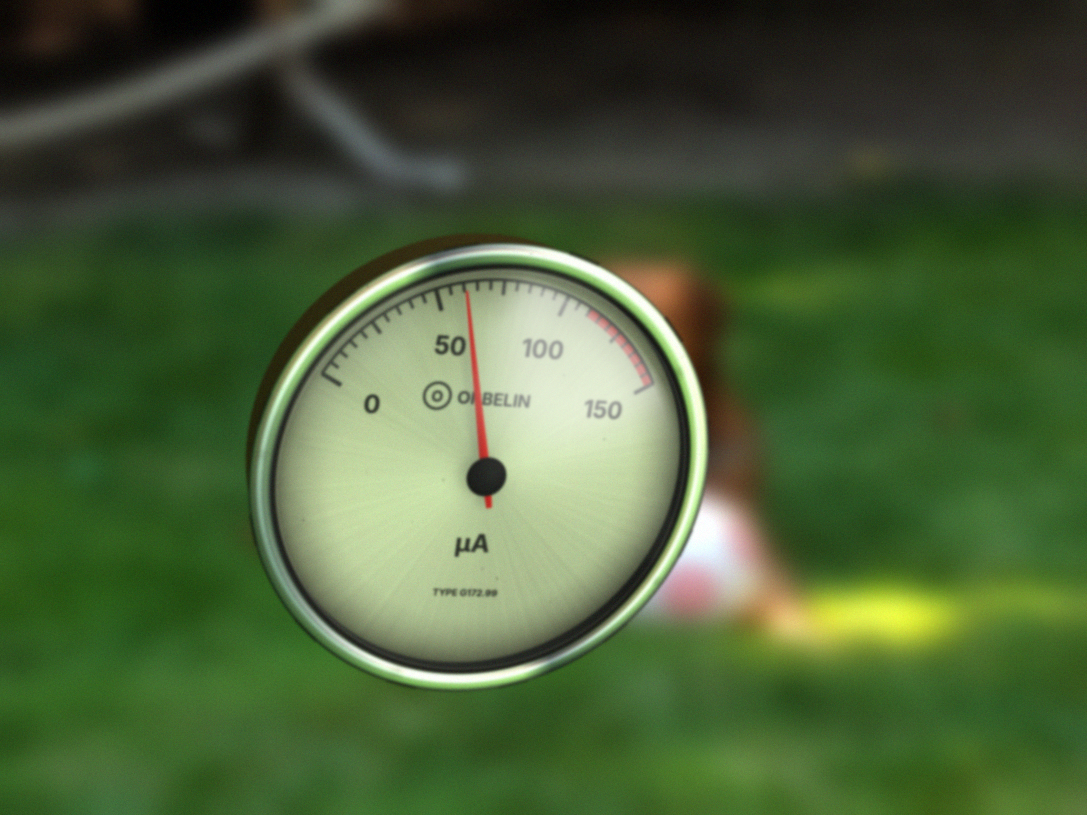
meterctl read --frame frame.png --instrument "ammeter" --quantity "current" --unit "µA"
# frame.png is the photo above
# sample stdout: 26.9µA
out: 60µA
